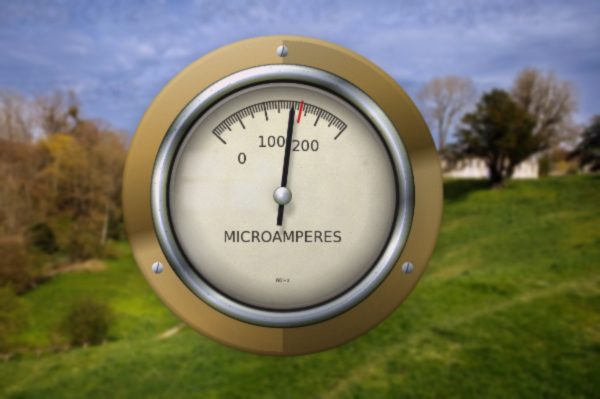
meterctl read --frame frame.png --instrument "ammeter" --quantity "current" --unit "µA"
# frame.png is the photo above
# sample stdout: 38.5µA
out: 150µA
